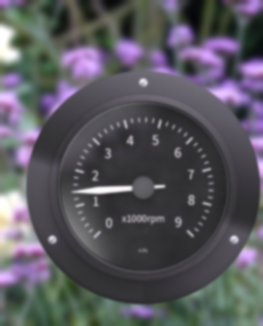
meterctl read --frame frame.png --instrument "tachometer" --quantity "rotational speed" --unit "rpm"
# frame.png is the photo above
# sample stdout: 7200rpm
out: 1400rpm
